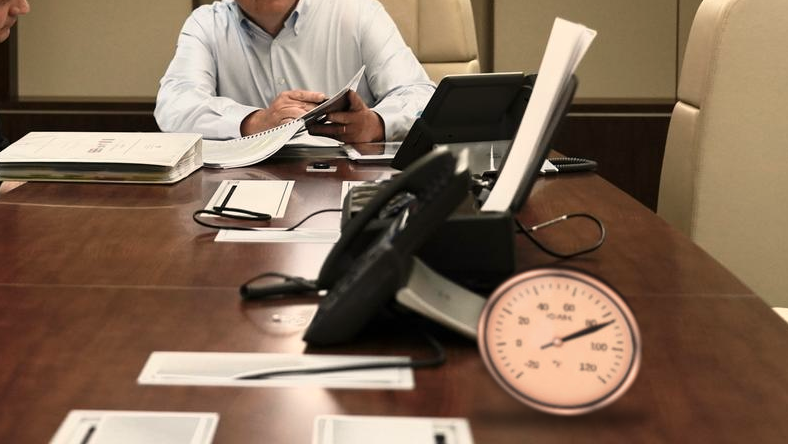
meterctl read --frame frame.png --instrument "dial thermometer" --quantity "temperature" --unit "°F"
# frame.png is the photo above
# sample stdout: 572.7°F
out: 84°F
